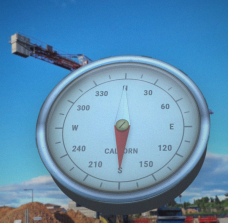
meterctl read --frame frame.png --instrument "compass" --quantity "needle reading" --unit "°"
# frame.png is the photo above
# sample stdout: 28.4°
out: 180°
